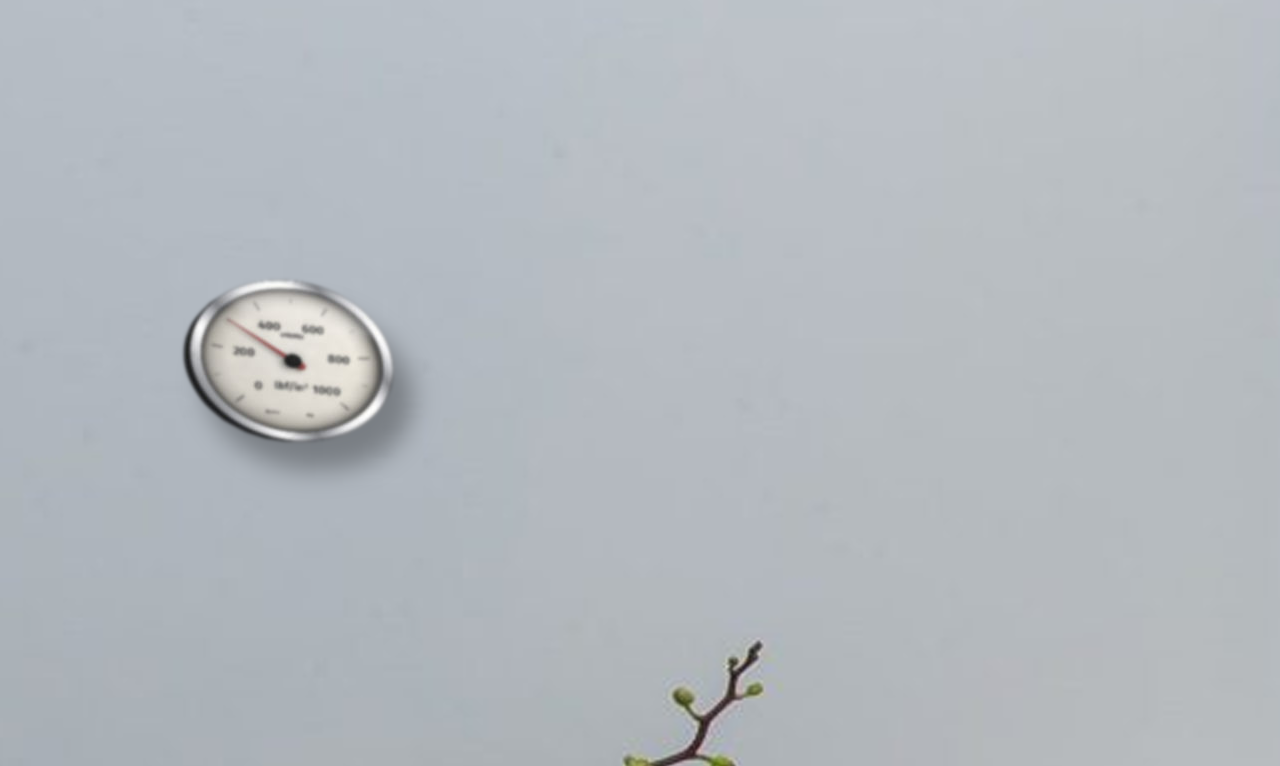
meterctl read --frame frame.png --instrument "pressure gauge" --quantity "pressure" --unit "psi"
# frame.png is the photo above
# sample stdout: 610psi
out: 300psi
